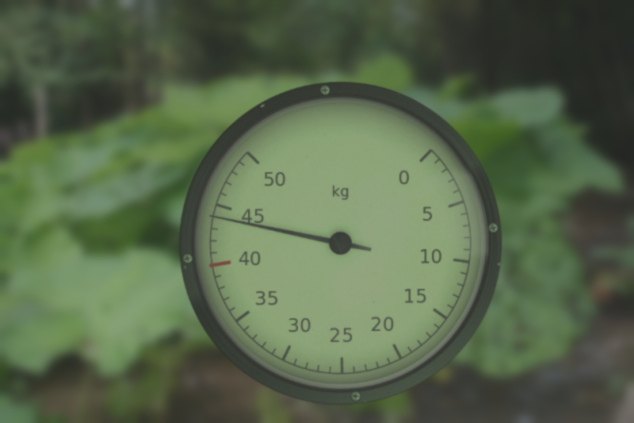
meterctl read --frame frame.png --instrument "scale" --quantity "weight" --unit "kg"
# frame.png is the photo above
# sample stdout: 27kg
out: 44kg
